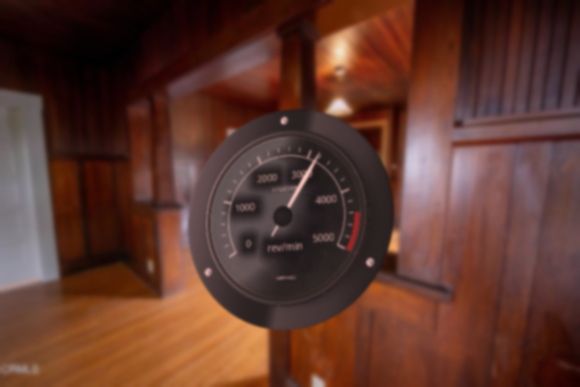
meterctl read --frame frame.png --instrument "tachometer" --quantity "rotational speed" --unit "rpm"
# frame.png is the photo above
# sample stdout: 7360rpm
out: 3200rpm
